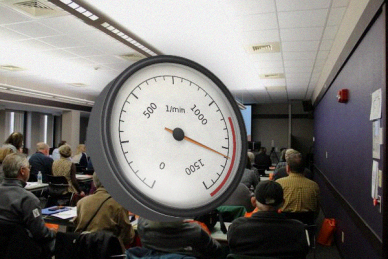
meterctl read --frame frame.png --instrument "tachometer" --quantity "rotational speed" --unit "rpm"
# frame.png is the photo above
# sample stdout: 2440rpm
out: 1300rpm
